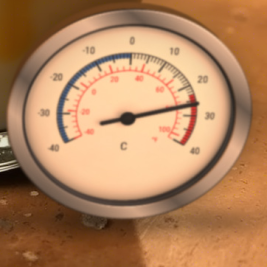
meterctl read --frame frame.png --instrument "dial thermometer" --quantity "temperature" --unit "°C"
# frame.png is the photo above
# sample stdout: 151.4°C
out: 25°C
